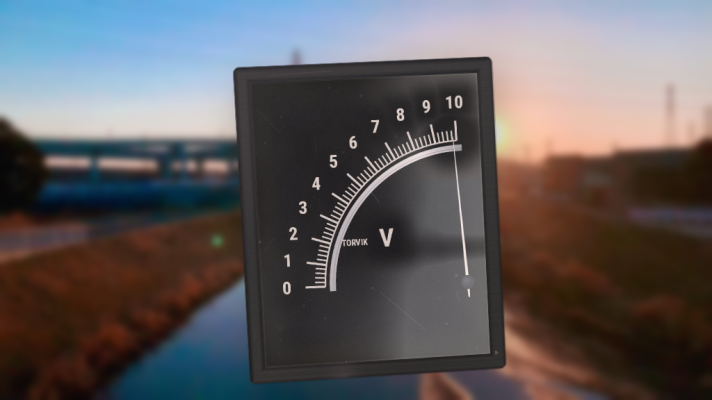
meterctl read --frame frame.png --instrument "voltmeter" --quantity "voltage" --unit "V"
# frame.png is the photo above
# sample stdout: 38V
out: 9.8V
